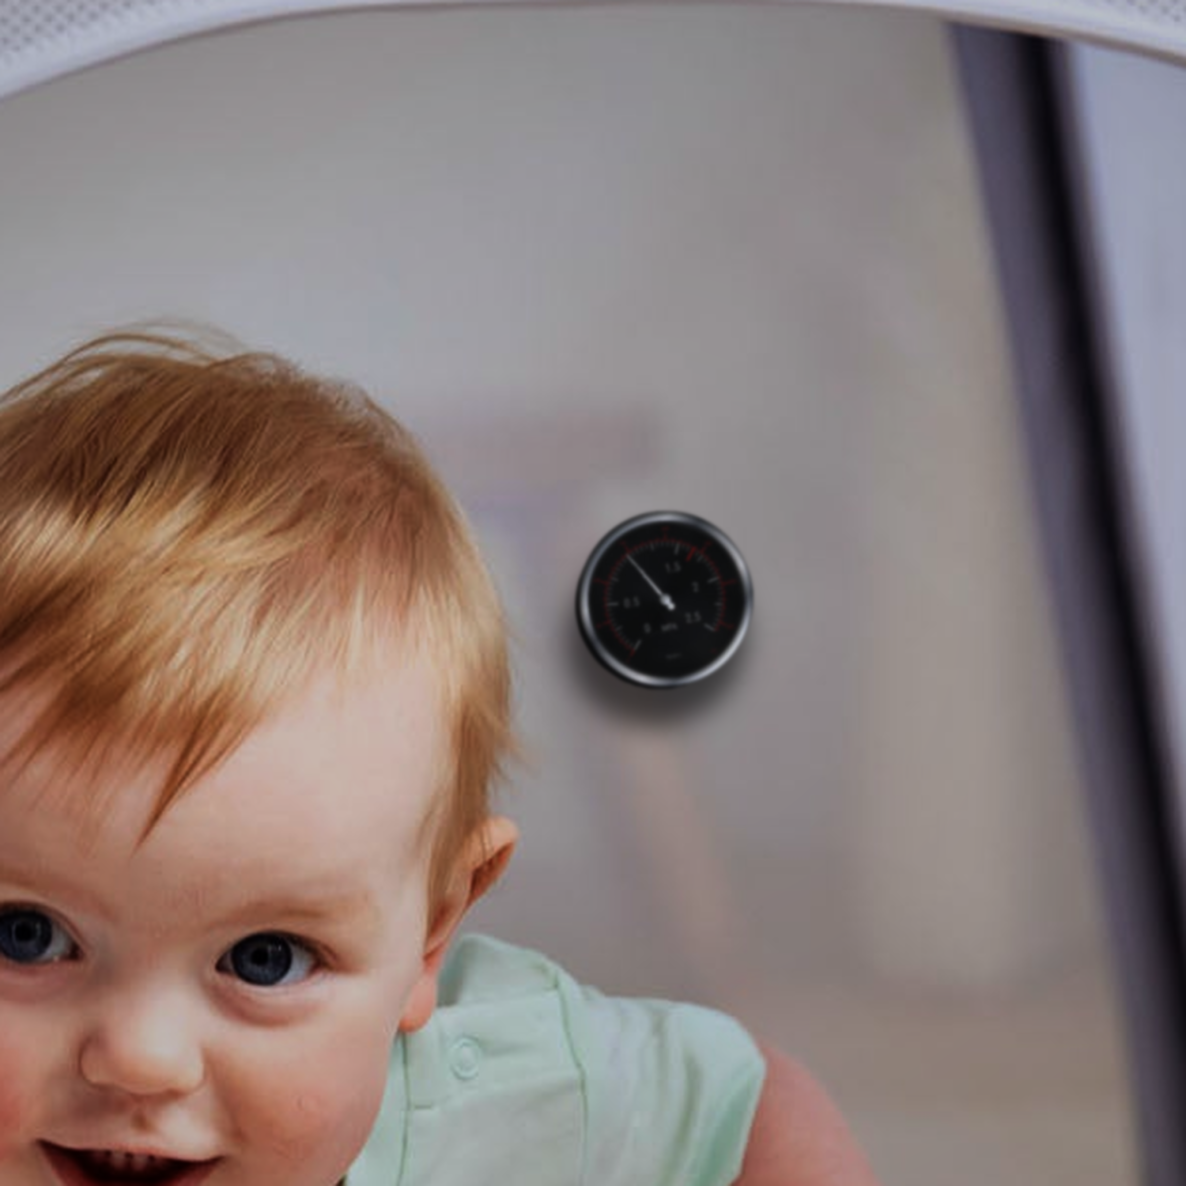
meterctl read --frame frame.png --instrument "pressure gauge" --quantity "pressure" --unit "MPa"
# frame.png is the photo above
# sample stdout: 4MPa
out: 1MPa
